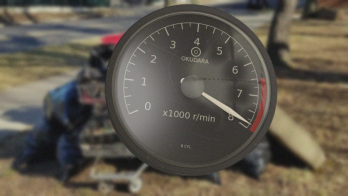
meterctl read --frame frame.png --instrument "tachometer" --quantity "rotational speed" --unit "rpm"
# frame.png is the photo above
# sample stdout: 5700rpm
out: 7875rpm
